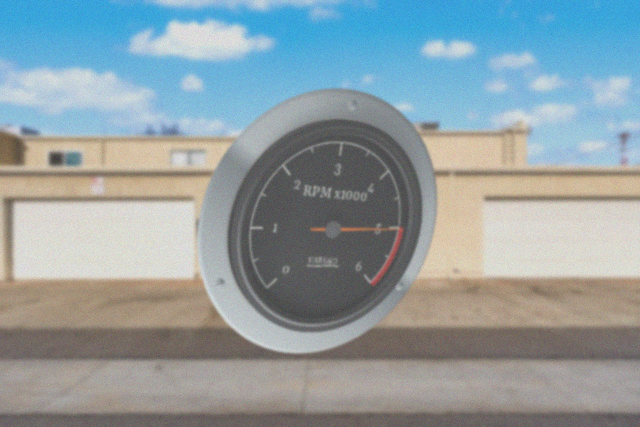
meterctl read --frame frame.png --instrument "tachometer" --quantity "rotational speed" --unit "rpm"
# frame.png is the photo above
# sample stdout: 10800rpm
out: 5000rpm
